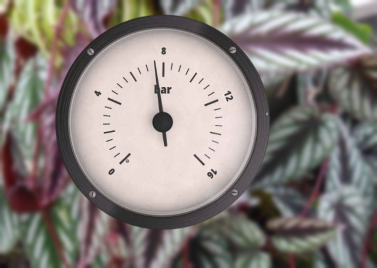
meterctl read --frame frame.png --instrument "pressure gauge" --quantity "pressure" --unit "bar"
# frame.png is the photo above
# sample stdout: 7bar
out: 7.5bar
